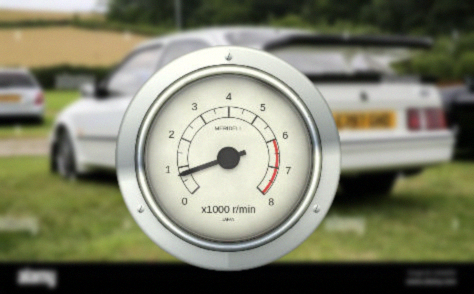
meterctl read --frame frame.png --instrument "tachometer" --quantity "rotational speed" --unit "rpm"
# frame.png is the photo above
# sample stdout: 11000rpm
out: 750rpm
